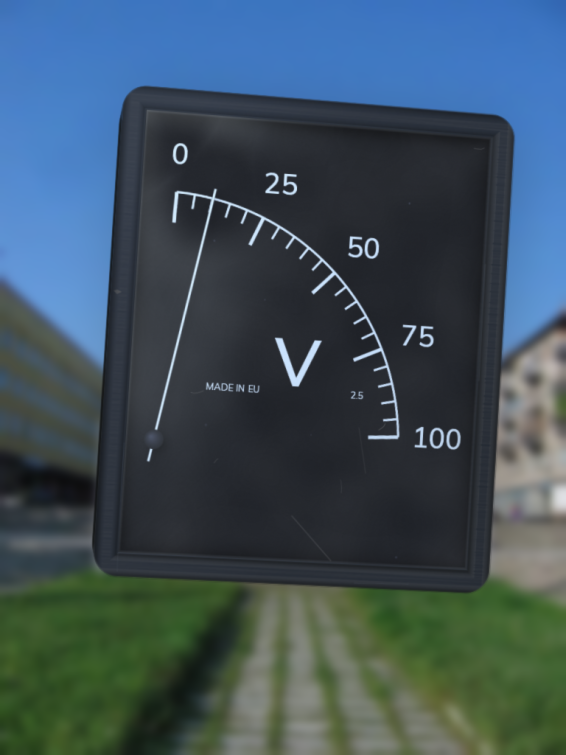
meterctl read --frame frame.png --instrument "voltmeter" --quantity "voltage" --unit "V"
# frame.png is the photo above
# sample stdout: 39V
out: 10V
